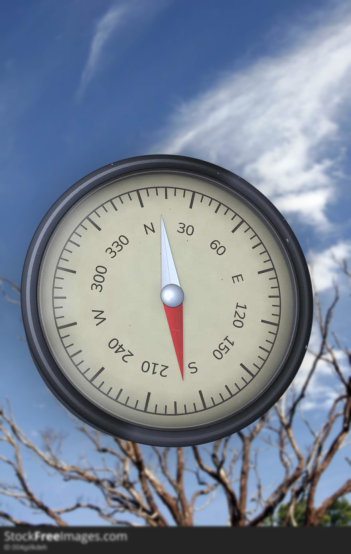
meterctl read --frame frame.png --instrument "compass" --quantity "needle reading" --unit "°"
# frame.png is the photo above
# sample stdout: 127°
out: 190°
